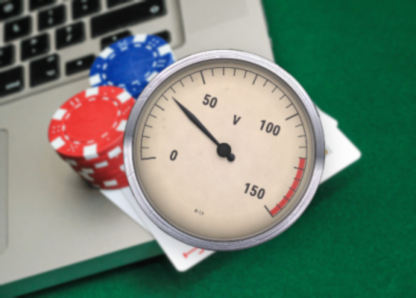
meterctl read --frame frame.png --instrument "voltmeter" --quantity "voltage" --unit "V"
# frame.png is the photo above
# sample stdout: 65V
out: 32.5V
